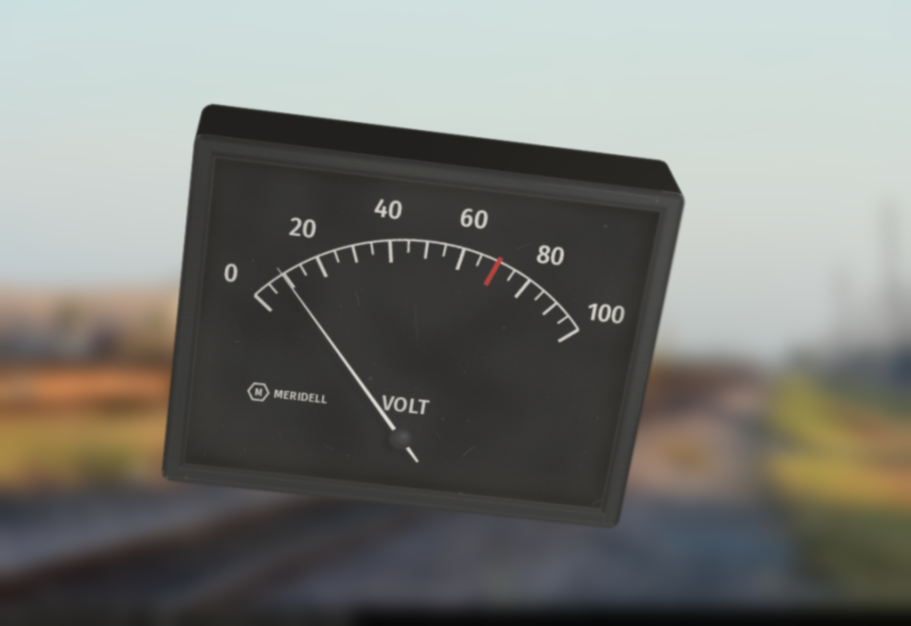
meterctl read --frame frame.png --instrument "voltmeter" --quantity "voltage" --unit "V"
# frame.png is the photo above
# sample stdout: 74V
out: 10V
